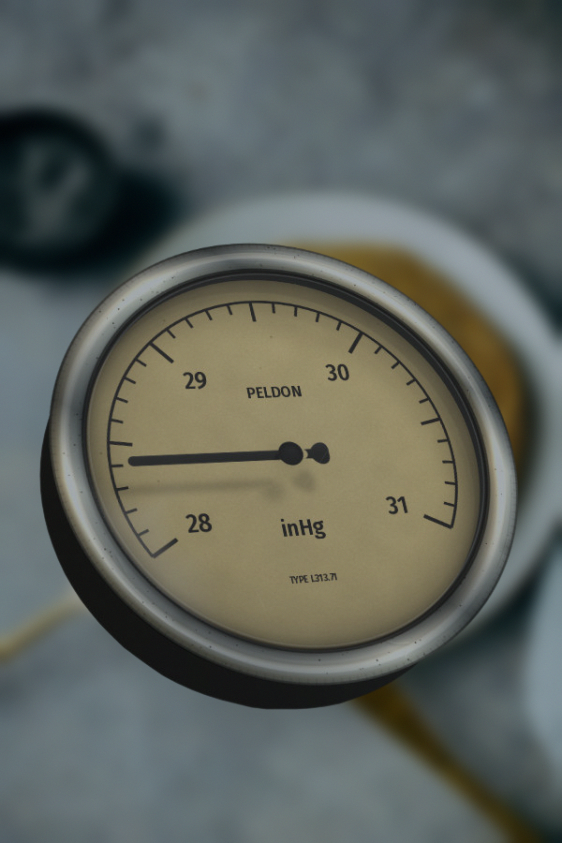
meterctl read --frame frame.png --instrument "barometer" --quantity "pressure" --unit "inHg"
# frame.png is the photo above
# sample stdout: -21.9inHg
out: 28.4inHg
